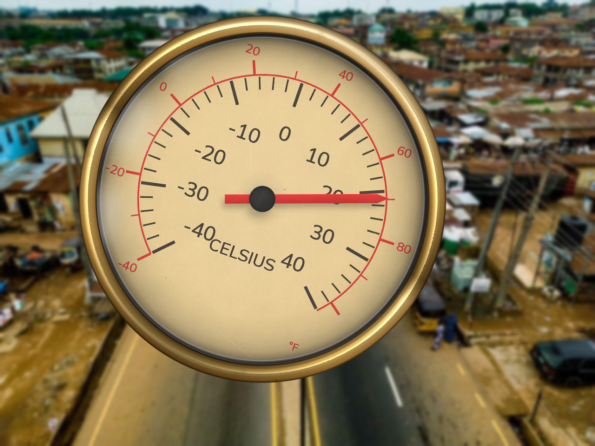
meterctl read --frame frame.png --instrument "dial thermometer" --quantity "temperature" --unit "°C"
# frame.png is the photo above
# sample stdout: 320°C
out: 21°C
